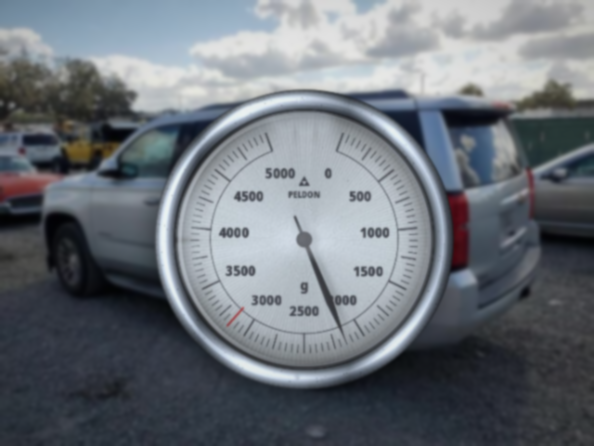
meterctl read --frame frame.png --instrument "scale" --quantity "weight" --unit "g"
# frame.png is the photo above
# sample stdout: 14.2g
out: 2150g
